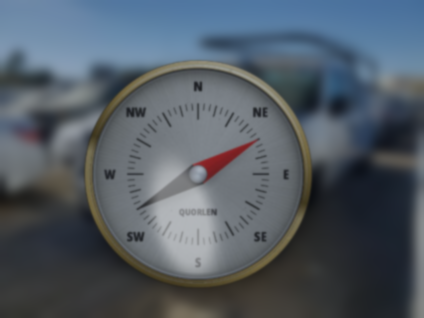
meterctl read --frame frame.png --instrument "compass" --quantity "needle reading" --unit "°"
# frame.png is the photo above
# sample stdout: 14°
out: 60°
